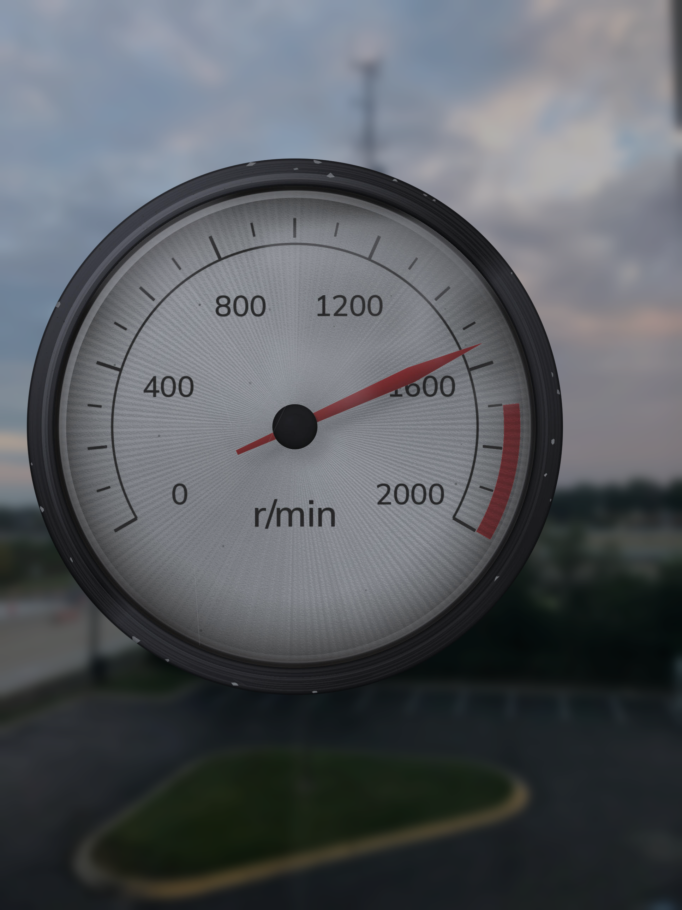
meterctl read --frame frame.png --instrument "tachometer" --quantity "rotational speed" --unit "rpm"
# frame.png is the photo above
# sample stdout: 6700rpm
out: 1550rpm
